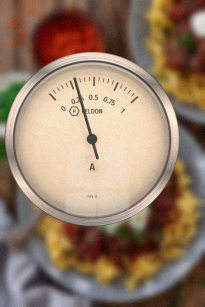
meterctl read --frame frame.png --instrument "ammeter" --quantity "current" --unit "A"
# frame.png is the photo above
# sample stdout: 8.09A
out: 0.3A
